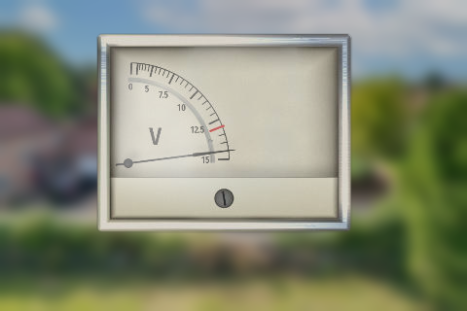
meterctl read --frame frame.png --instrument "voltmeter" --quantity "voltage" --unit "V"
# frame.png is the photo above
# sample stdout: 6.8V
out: 14.5V
